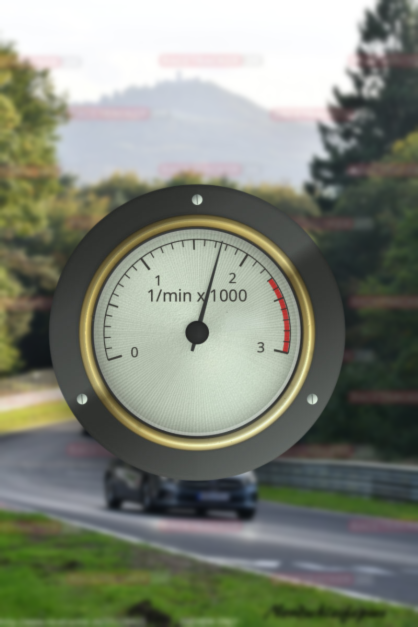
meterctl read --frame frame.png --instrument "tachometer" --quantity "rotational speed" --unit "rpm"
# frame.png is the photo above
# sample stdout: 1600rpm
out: 1750rpm
